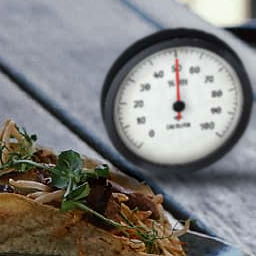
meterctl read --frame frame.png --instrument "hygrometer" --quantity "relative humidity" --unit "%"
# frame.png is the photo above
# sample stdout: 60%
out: 50%
